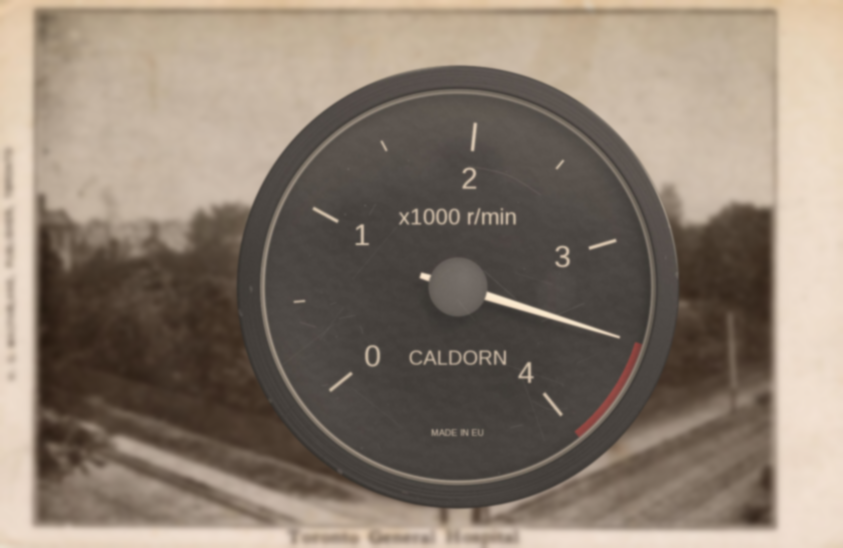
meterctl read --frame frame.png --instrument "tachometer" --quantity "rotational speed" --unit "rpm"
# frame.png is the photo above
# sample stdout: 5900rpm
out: 3500rpm
